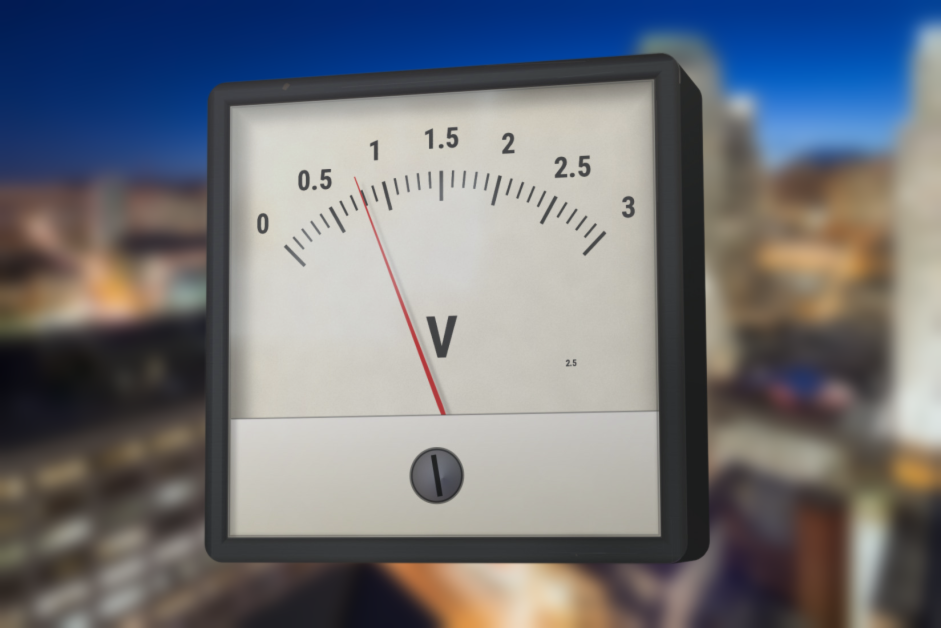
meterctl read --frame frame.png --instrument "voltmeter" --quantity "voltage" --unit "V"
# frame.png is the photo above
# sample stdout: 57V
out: 0.8V
